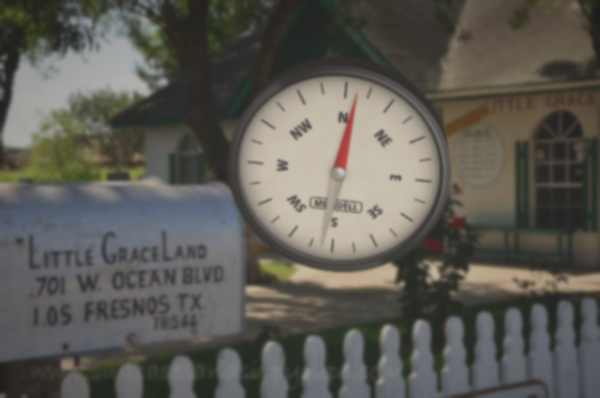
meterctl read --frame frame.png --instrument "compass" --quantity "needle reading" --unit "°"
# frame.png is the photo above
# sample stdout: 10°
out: 7.5°
